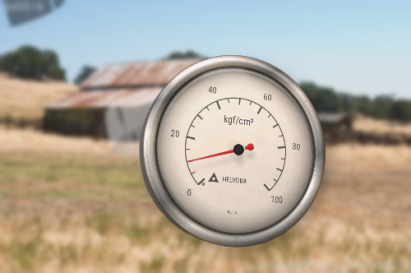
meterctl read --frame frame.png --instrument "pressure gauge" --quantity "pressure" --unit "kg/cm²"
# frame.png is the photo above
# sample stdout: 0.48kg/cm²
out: 10kg/cm²
